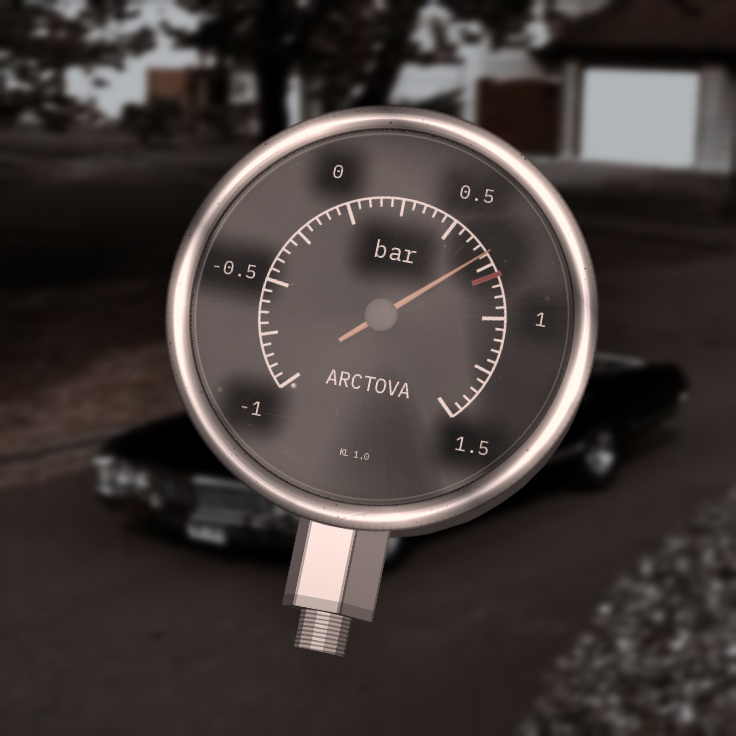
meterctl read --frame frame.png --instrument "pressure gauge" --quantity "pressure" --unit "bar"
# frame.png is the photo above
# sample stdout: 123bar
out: 0.7bar
